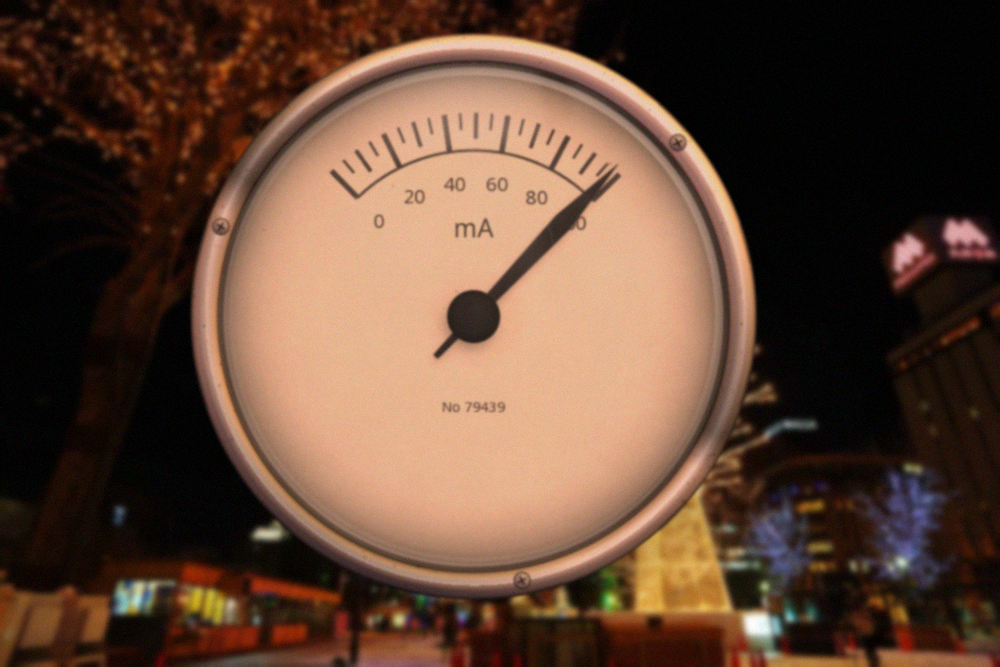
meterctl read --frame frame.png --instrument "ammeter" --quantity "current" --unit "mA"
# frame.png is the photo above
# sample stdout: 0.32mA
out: 97.5mA
